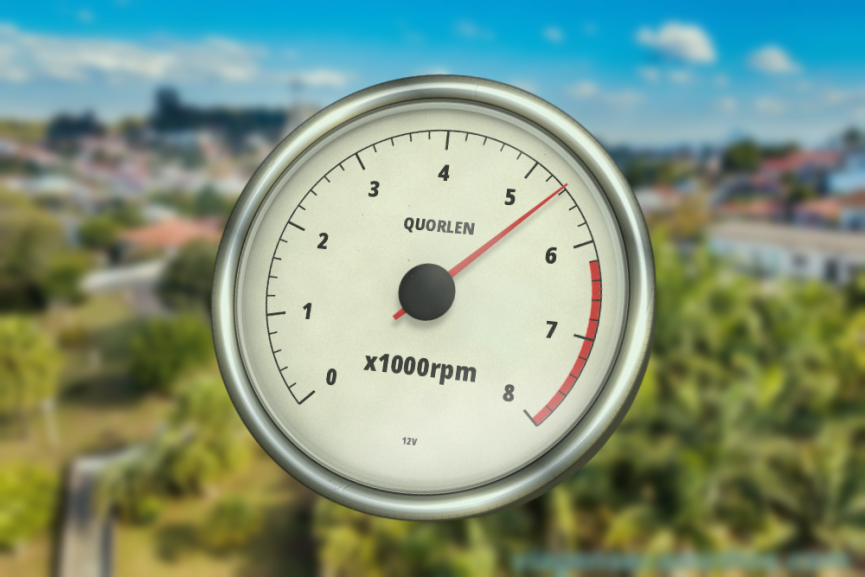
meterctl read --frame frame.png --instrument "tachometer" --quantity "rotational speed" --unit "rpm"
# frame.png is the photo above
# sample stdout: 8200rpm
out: 5400rpm
